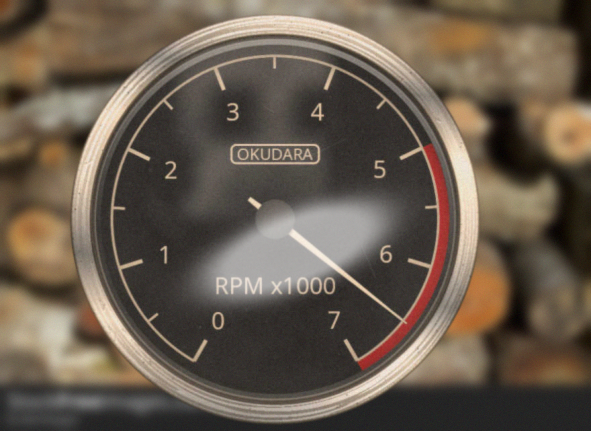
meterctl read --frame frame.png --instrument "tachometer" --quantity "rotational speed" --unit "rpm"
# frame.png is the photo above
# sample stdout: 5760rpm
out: 6500rpm
